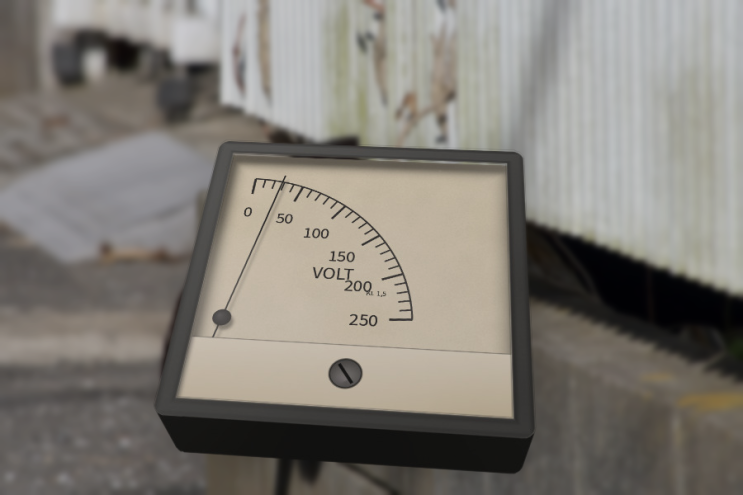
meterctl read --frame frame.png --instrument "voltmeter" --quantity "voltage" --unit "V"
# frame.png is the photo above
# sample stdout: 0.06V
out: 30V
